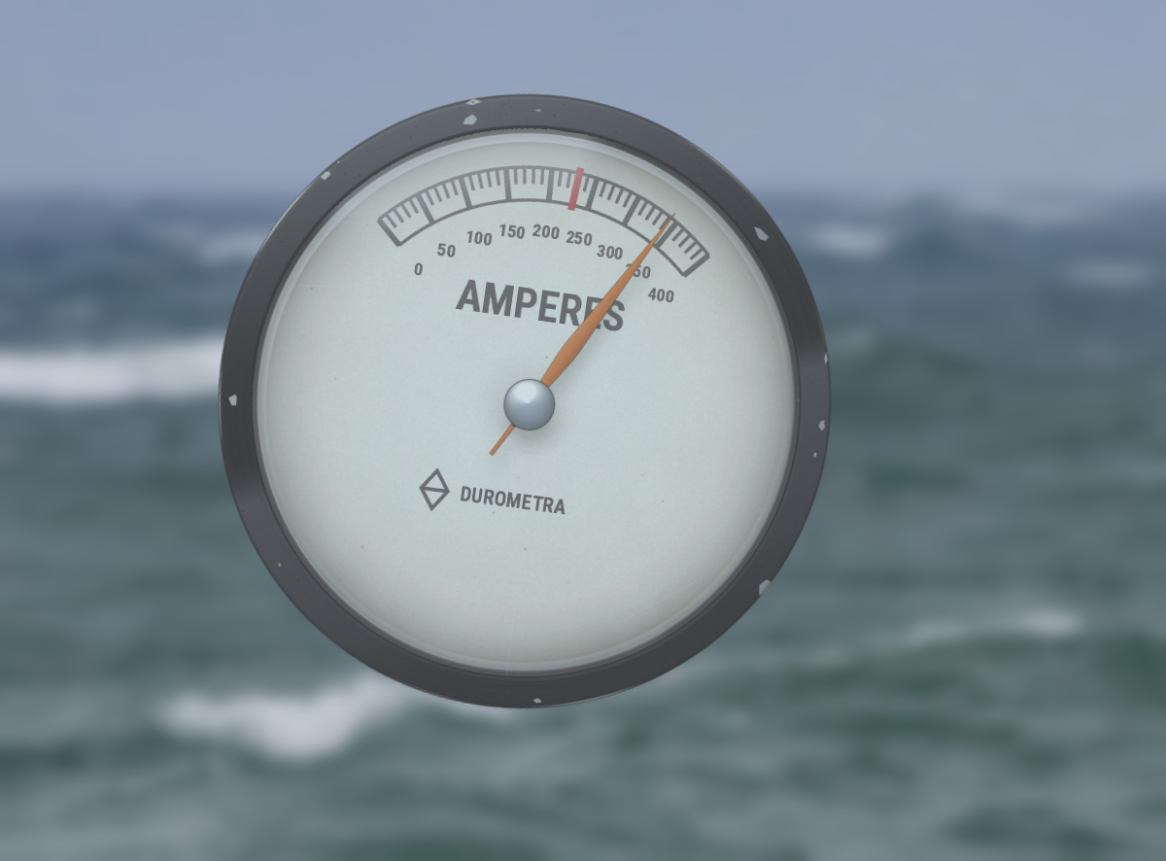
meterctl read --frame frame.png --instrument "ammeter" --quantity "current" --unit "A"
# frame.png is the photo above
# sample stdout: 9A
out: 340A
